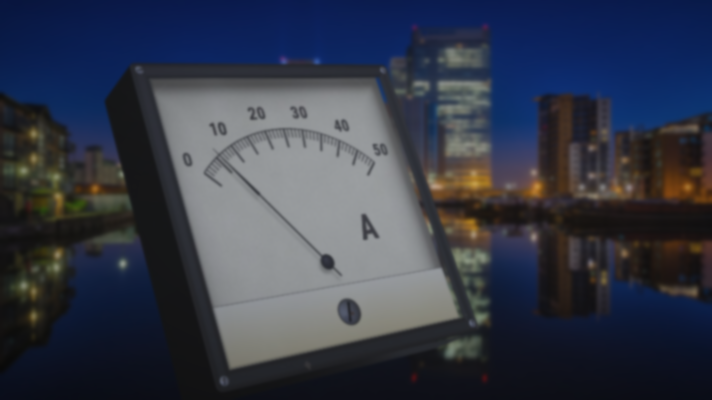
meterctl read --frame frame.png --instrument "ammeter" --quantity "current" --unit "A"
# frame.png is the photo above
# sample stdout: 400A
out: 5A
